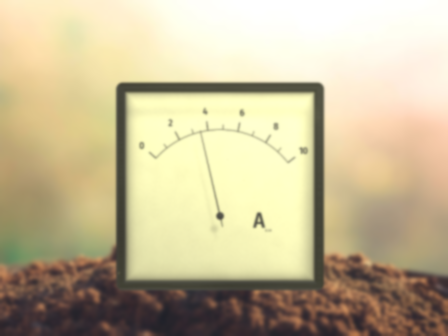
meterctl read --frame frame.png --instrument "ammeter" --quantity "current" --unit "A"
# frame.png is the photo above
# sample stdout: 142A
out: 3.5A
